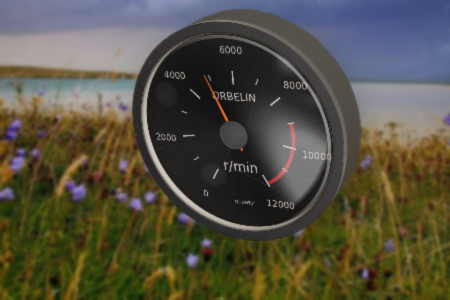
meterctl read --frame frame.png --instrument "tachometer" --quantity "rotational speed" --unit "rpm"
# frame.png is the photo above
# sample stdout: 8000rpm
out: 5000rpm
